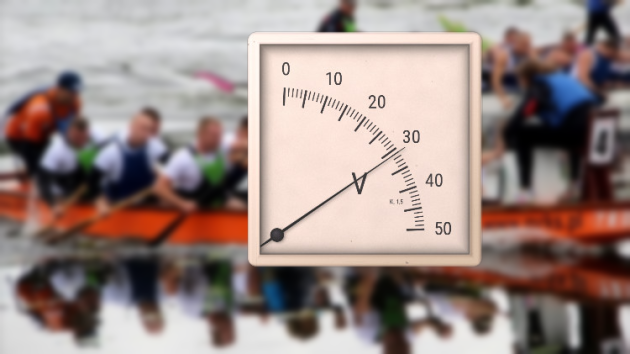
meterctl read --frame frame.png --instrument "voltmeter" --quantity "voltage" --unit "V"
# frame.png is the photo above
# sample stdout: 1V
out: 31V
